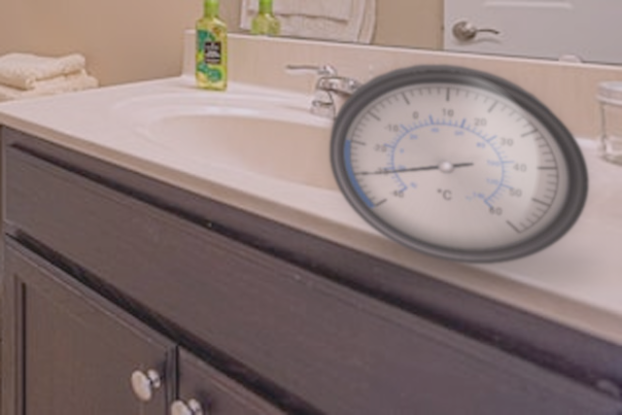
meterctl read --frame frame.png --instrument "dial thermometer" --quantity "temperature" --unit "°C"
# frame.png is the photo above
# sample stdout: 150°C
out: -30°C
